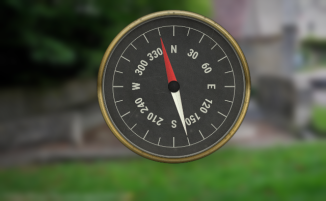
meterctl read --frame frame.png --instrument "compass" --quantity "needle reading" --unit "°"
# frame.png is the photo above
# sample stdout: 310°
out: 345°
